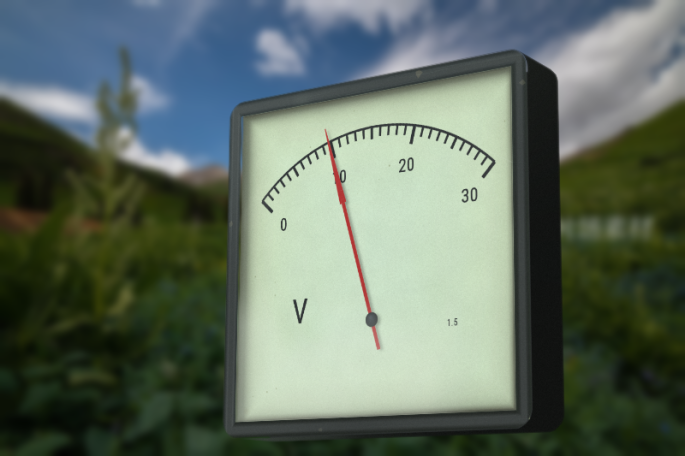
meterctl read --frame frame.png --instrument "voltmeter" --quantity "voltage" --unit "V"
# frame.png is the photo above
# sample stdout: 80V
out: 10V
